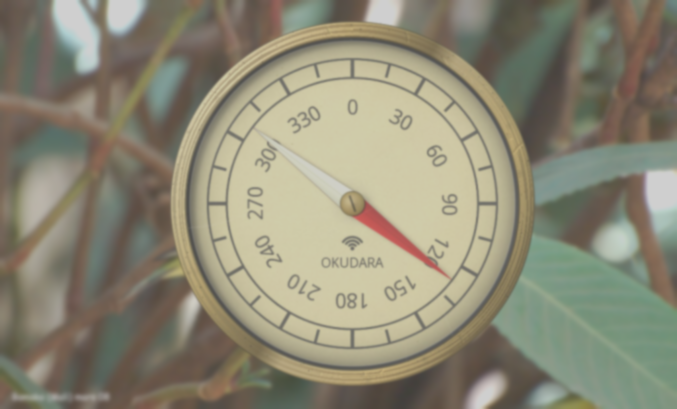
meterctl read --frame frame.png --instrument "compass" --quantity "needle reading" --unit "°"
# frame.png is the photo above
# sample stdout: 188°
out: 127.5°
